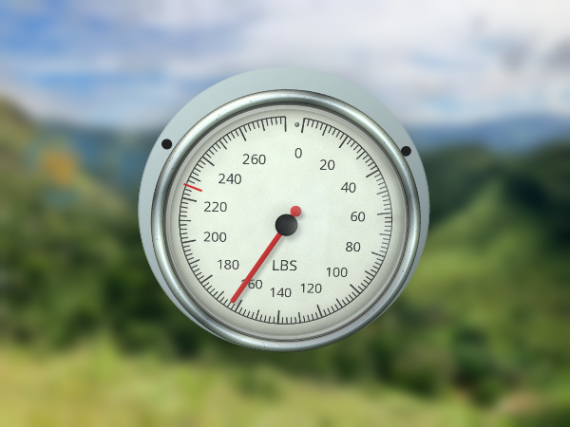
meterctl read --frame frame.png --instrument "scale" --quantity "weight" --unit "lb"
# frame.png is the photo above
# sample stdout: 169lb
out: 164lb
